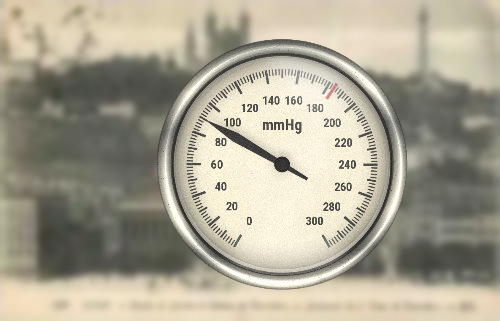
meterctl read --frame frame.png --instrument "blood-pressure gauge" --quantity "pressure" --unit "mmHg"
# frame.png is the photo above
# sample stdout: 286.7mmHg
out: 90mmHg
